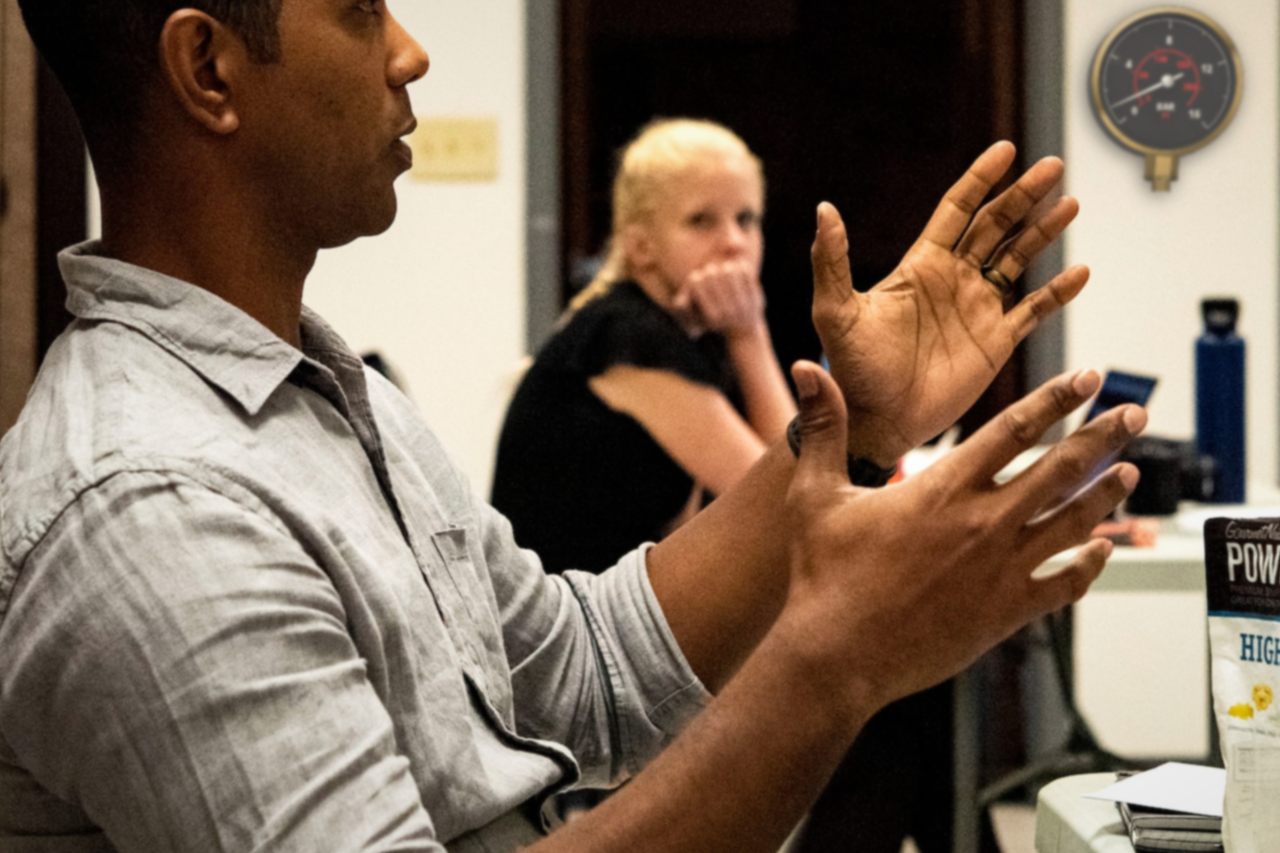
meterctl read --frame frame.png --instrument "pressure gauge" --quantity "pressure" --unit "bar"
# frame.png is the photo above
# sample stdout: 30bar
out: 1bar
